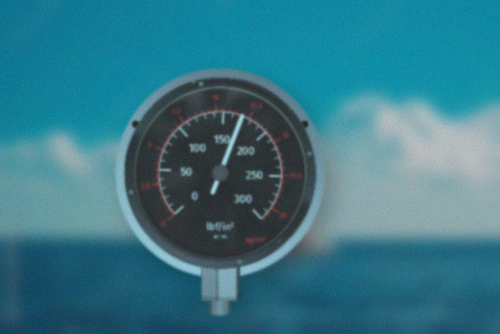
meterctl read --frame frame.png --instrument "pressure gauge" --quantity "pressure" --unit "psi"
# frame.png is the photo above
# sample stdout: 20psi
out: 170psi
